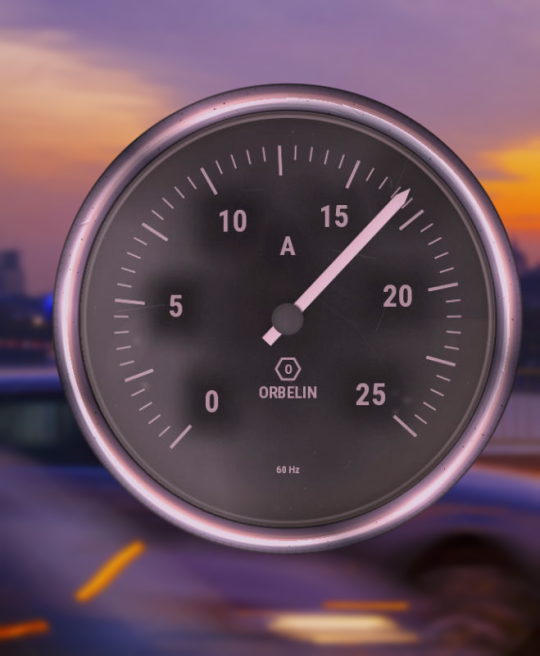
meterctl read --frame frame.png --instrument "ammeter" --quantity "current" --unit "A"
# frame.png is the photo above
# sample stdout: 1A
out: 16.75A
